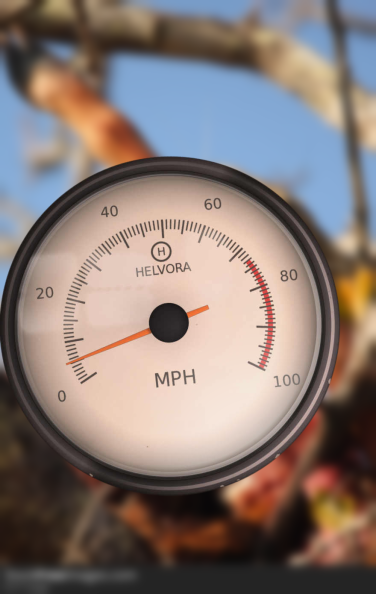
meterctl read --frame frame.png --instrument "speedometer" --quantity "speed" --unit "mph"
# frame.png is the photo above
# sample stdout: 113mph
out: 5mph
